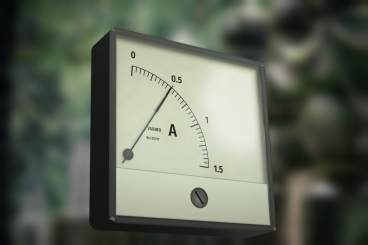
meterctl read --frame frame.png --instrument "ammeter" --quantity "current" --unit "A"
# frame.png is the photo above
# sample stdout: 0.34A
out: 0.5A
